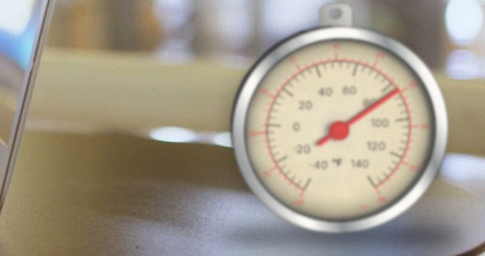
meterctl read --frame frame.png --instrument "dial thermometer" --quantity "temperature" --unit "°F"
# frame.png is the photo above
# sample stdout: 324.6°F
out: 84°F
